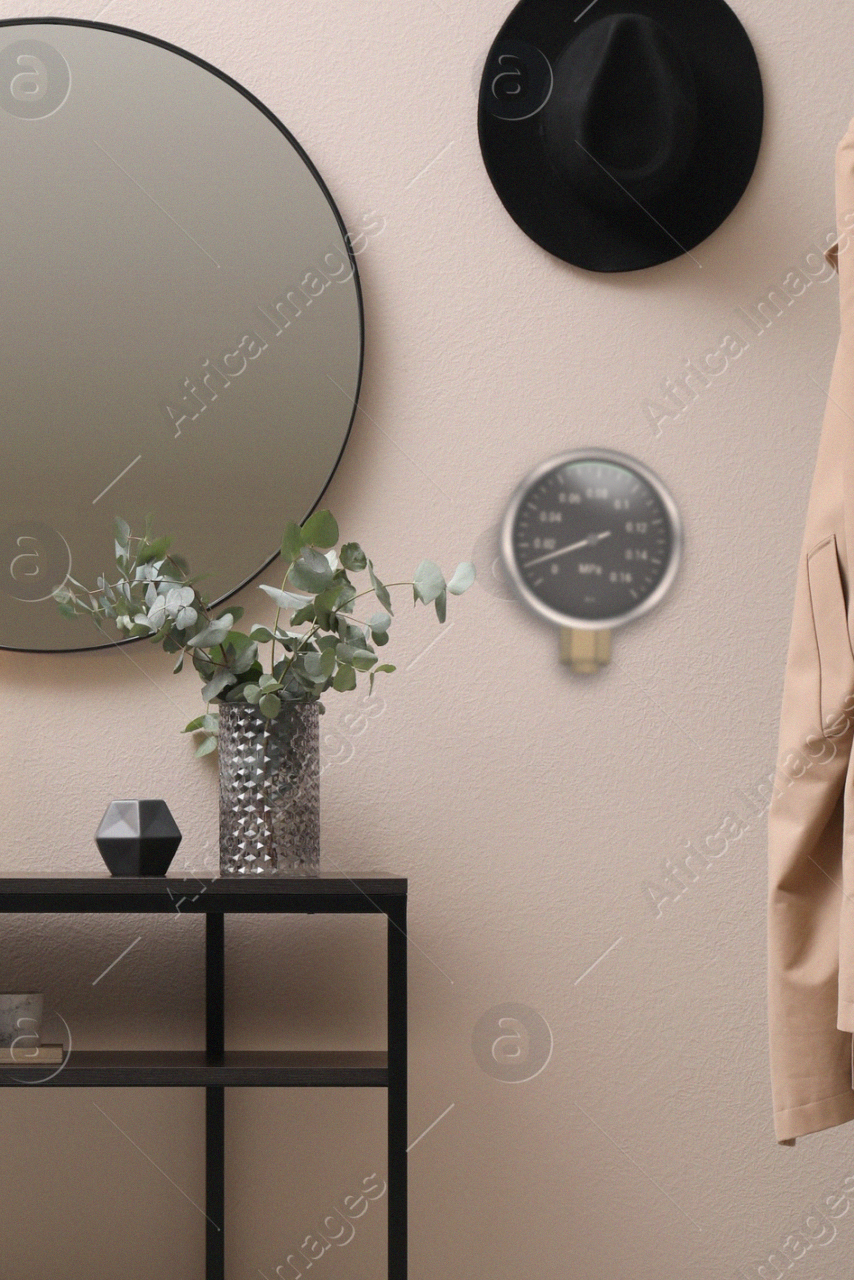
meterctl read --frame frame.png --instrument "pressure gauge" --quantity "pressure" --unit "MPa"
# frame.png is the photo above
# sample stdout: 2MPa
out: 0.01MPa
